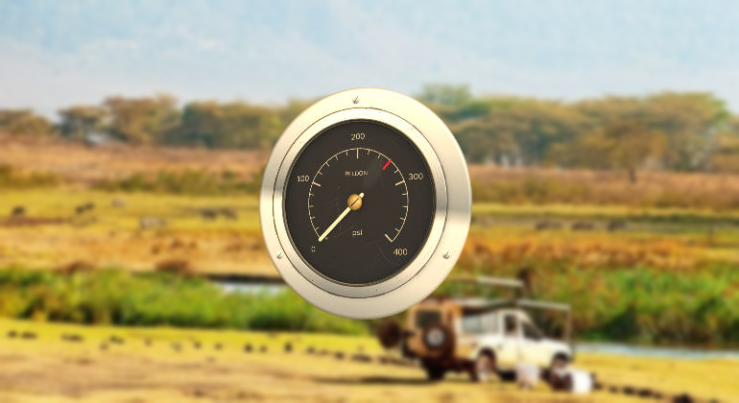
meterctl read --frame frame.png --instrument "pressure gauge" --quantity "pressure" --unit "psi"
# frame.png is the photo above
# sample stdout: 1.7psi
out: 0psi
